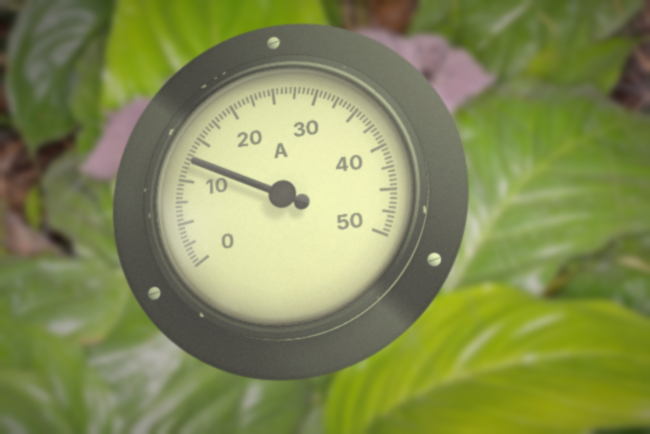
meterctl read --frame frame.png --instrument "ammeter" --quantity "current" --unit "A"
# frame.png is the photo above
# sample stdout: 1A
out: 12.5A
